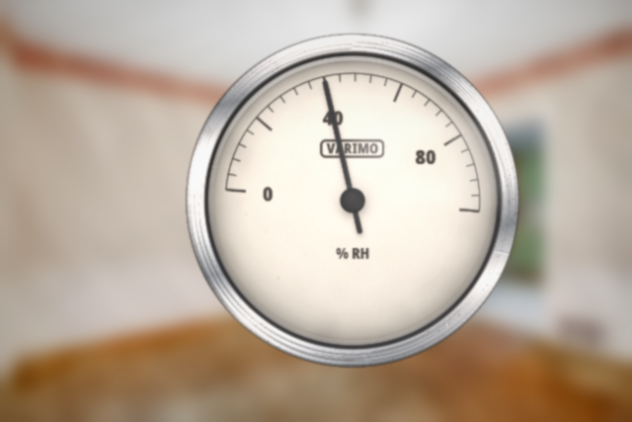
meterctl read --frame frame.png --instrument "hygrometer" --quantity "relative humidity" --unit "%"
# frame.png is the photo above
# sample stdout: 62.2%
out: 40%
